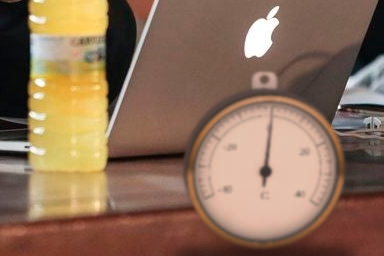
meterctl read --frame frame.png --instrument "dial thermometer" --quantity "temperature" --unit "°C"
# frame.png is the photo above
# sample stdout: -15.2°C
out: 0°C
